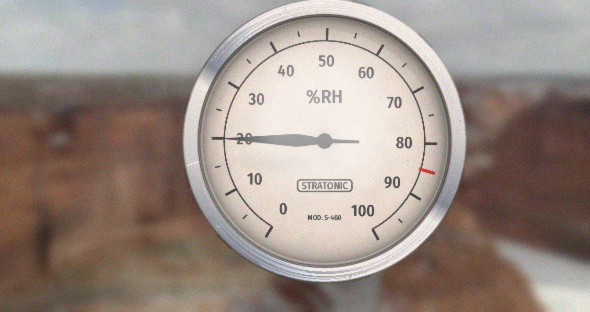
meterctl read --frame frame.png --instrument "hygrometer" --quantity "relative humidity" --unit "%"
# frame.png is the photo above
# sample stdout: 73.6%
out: 20%
